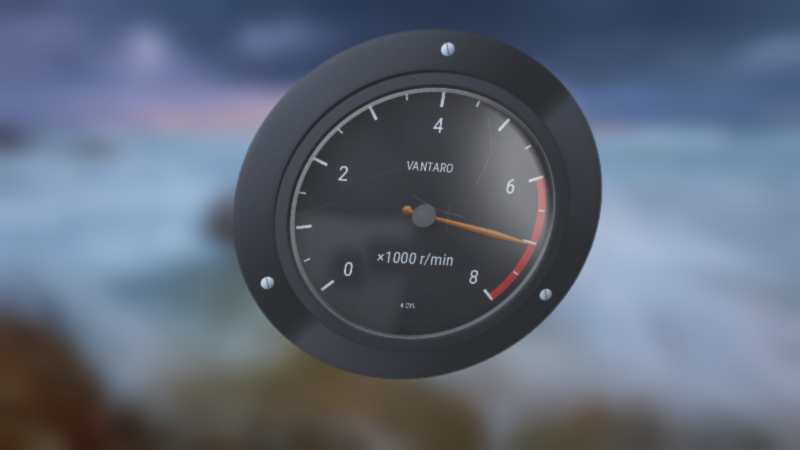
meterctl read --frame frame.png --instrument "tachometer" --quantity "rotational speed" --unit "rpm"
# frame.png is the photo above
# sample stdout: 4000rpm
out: 7000rpm
